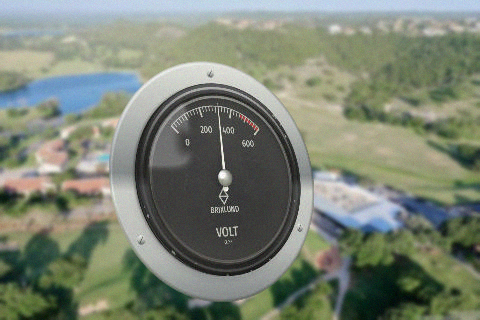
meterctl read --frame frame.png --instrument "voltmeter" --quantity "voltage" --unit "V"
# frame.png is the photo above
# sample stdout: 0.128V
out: 300V
